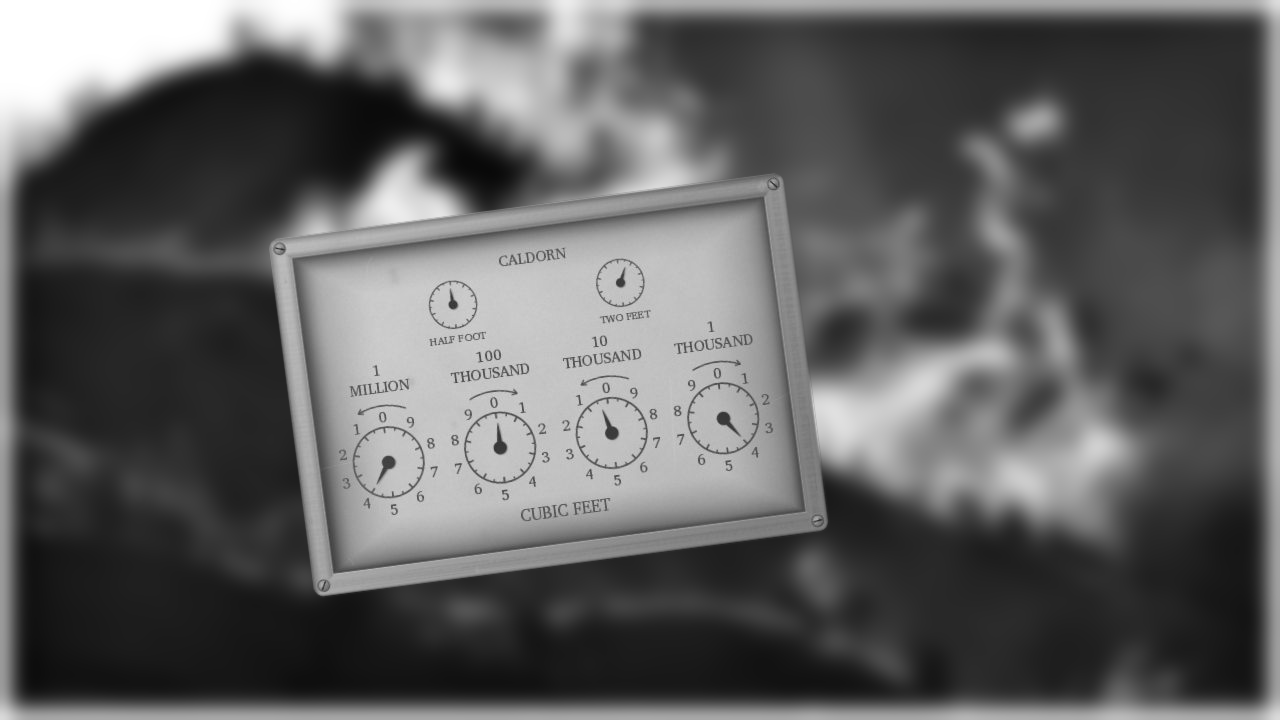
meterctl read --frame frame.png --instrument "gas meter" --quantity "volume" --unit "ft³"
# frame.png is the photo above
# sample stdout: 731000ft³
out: 400400ft³
